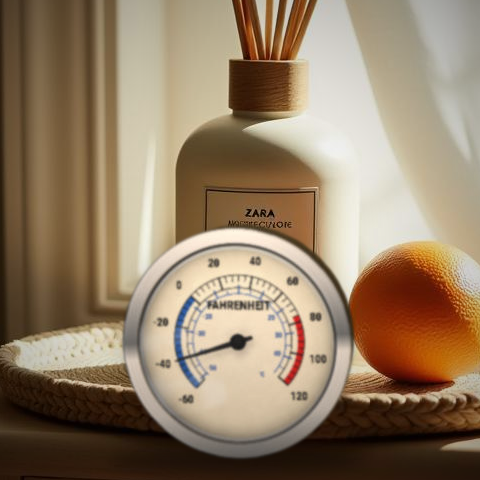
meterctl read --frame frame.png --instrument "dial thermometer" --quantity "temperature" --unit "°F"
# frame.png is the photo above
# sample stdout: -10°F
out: -40°F
